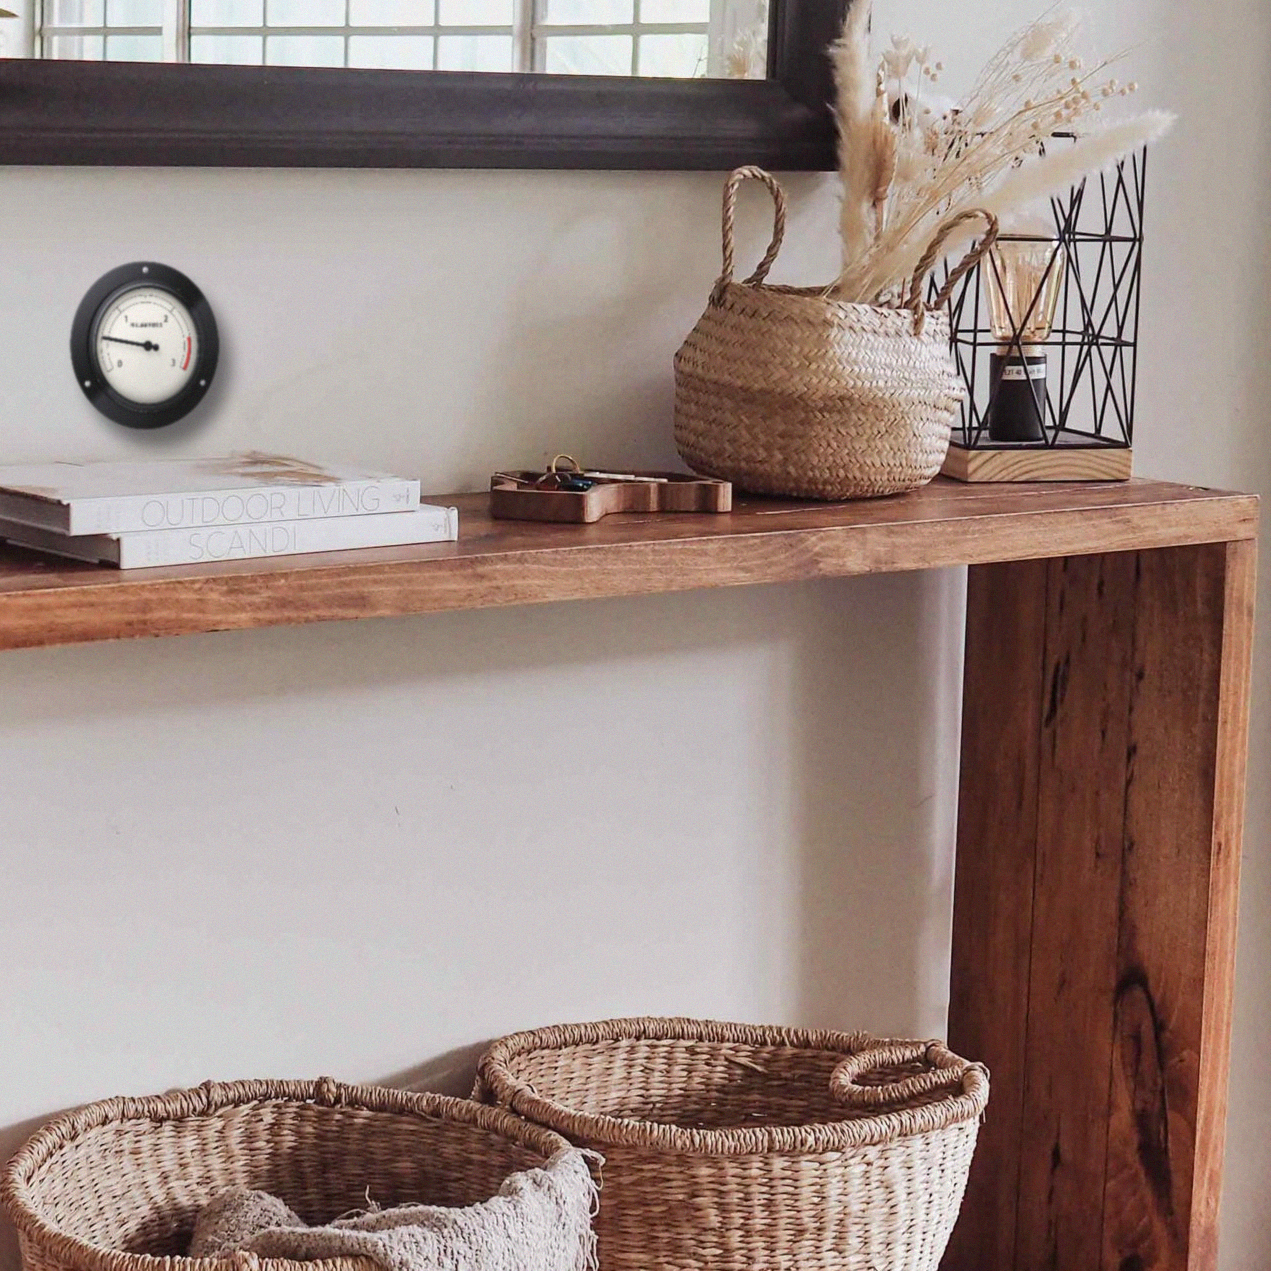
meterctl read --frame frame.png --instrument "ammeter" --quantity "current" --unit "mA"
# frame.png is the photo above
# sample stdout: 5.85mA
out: 0.5mA
